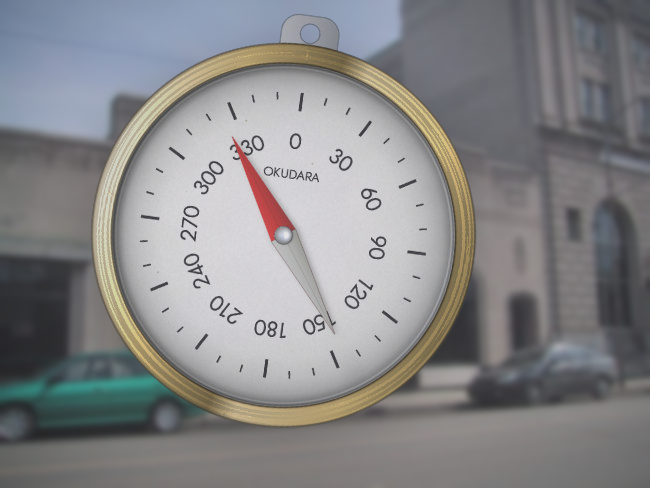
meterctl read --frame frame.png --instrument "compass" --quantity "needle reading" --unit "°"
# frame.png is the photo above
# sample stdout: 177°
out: 325°
